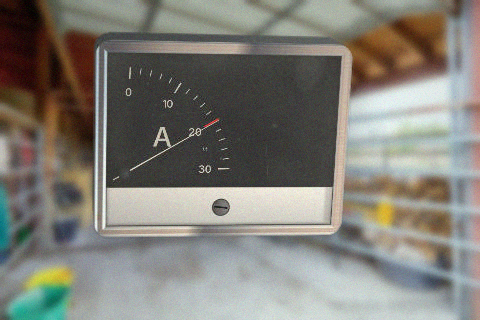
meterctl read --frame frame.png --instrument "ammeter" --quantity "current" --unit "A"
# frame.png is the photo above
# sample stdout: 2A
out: 20A
